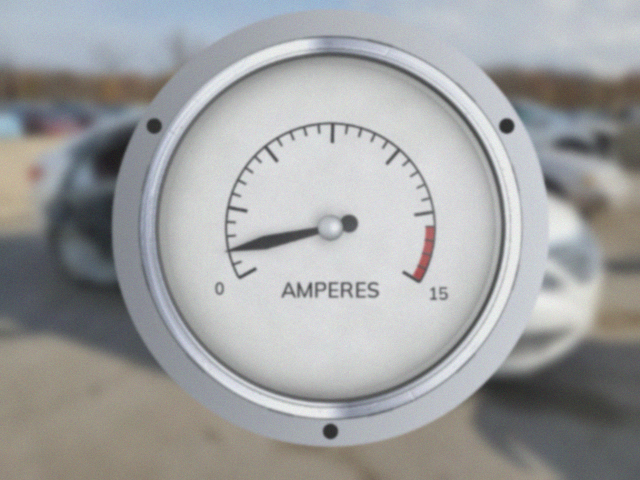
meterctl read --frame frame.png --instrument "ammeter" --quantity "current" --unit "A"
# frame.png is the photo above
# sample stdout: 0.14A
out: 1A
